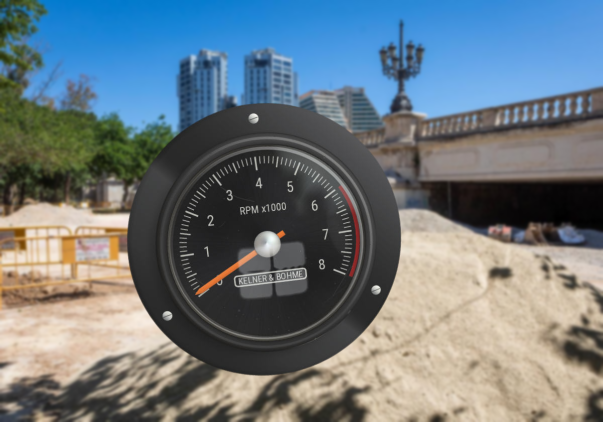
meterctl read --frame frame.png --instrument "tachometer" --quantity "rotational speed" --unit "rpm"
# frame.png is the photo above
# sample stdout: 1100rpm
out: 100rpm
